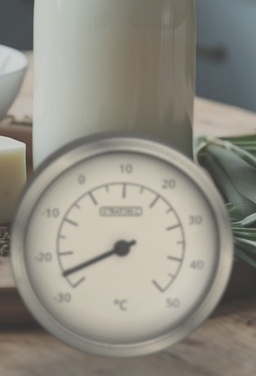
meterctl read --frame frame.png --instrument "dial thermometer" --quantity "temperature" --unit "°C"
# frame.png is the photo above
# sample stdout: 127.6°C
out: -25°C
